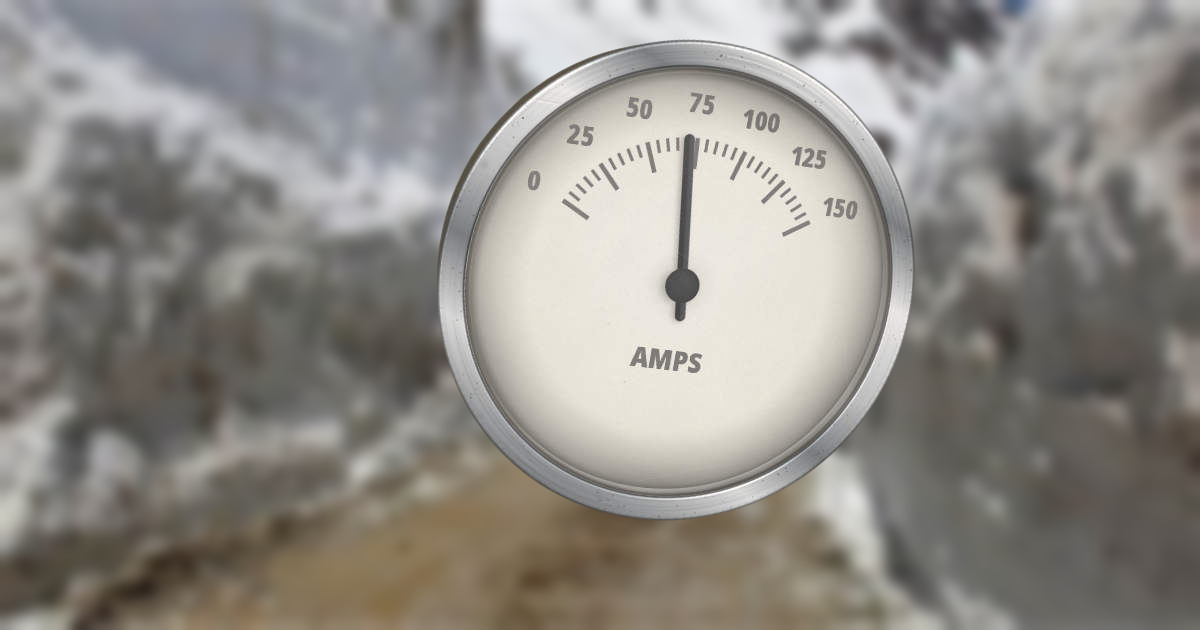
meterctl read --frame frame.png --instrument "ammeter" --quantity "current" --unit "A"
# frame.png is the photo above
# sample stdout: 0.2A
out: 70A
